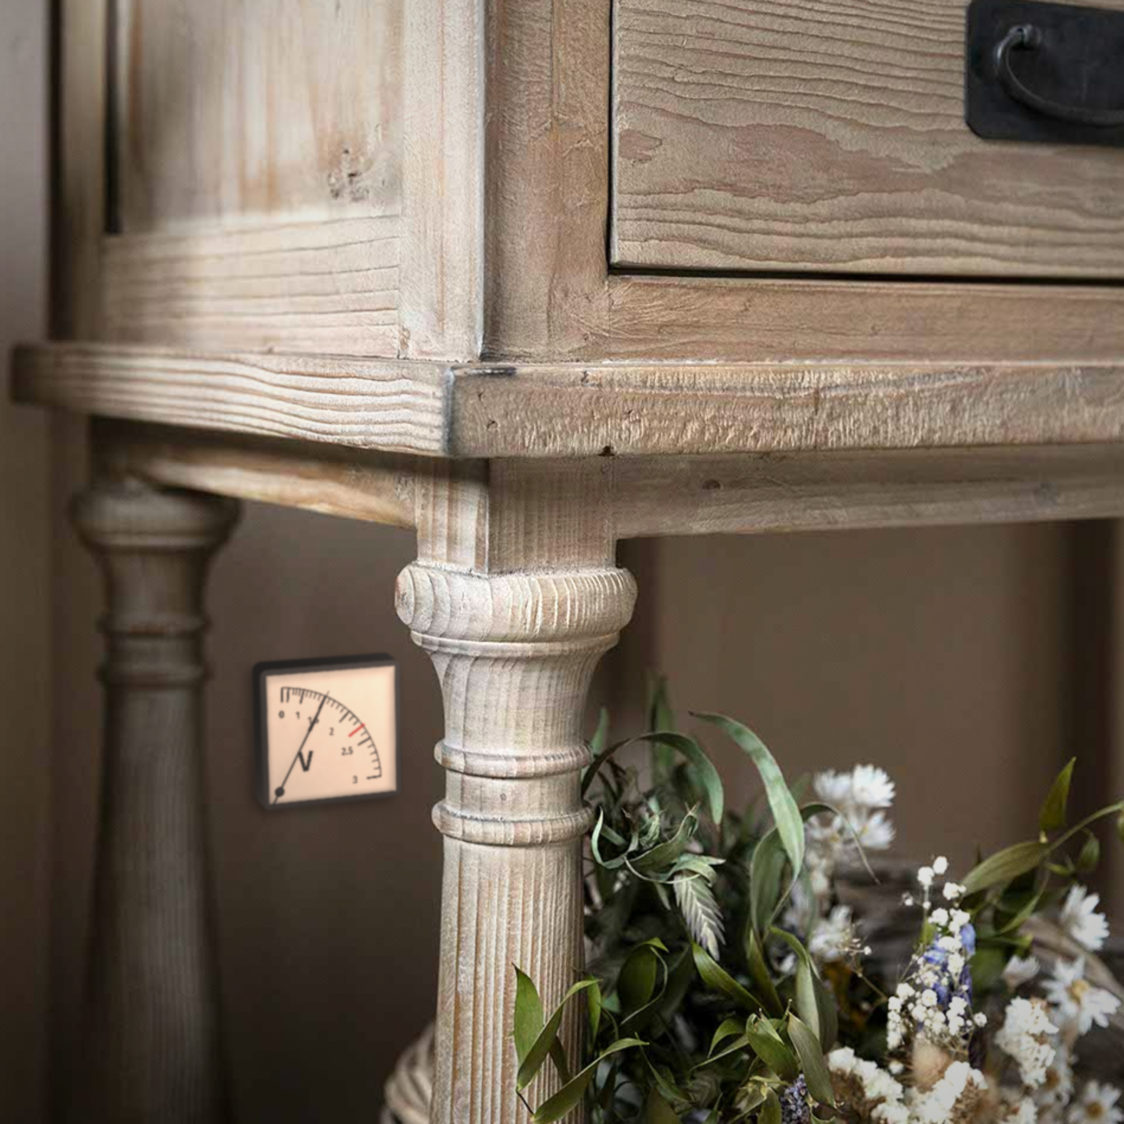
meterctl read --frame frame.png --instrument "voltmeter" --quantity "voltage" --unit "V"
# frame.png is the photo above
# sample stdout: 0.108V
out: 1.5V
